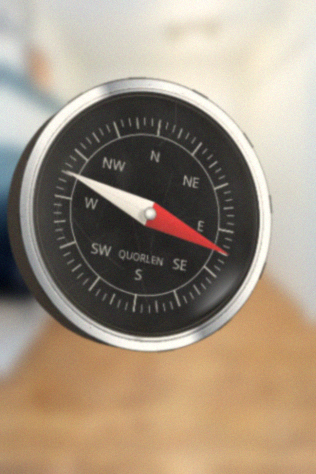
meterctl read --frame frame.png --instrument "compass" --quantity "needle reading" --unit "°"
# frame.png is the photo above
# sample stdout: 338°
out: 105°
